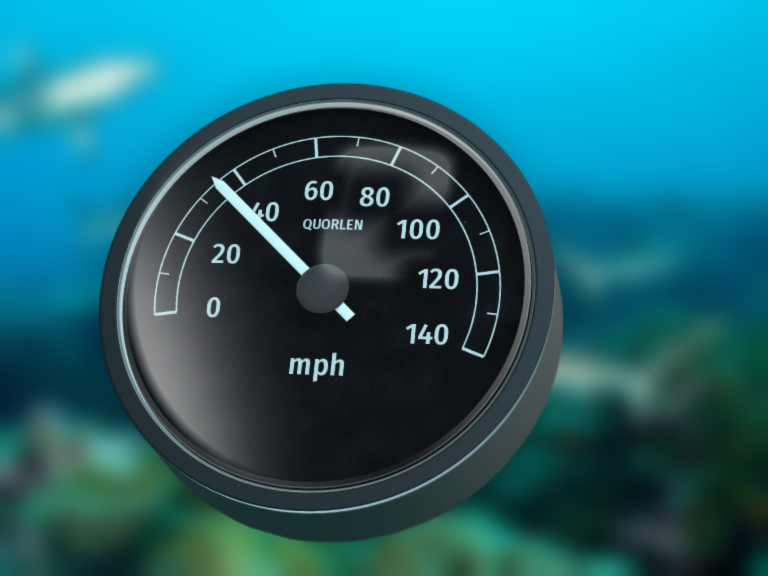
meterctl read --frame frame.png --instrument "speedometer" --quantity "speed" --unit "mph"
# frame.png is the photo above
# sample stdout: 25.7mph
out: 35mph
